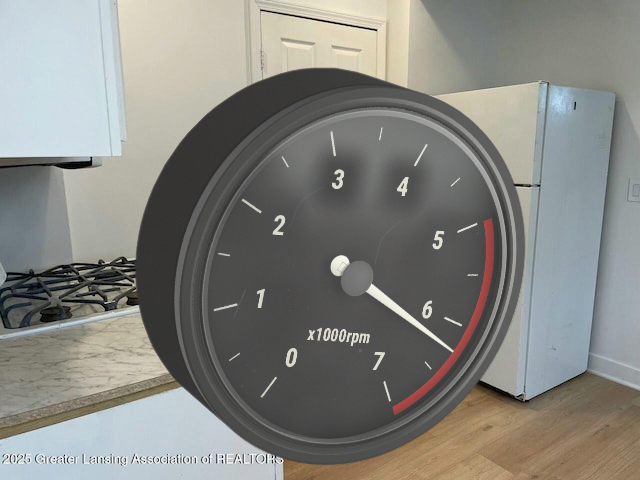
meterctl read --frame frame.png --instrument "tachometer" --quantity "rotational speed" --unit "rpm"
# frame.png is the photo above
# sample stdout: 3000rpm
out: 6250rpm
